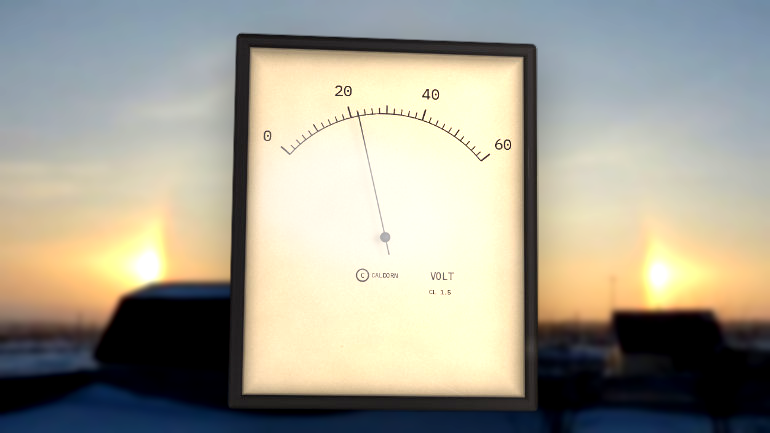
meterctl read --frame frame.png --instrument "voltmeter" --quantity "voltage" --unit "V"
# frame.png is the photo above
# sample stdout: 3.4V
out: 22V
